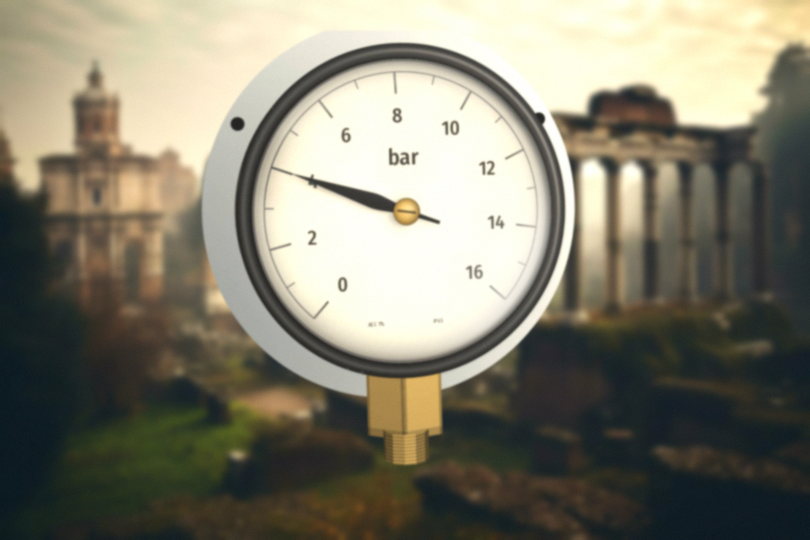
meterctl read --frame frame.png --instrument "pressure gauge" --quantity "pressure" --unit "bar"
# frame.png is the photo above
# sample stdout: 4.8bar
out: 4bar
